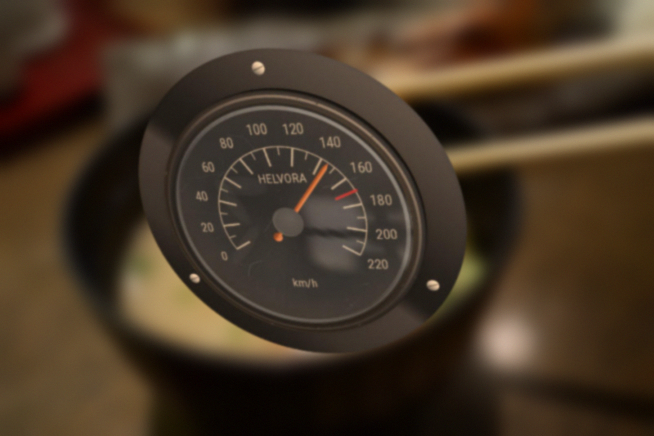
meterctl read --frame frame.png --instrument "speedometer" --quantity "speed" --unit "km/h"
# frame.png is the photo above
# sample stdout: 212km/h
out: 145km/h
